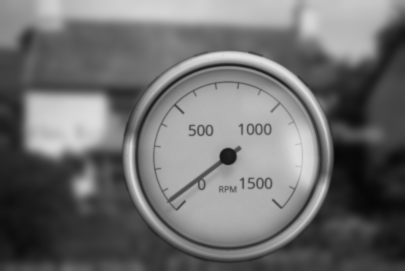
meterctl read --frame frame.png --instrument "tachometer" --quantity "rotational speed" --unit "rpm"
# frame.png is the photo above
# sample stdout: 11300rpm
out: 50rpm
